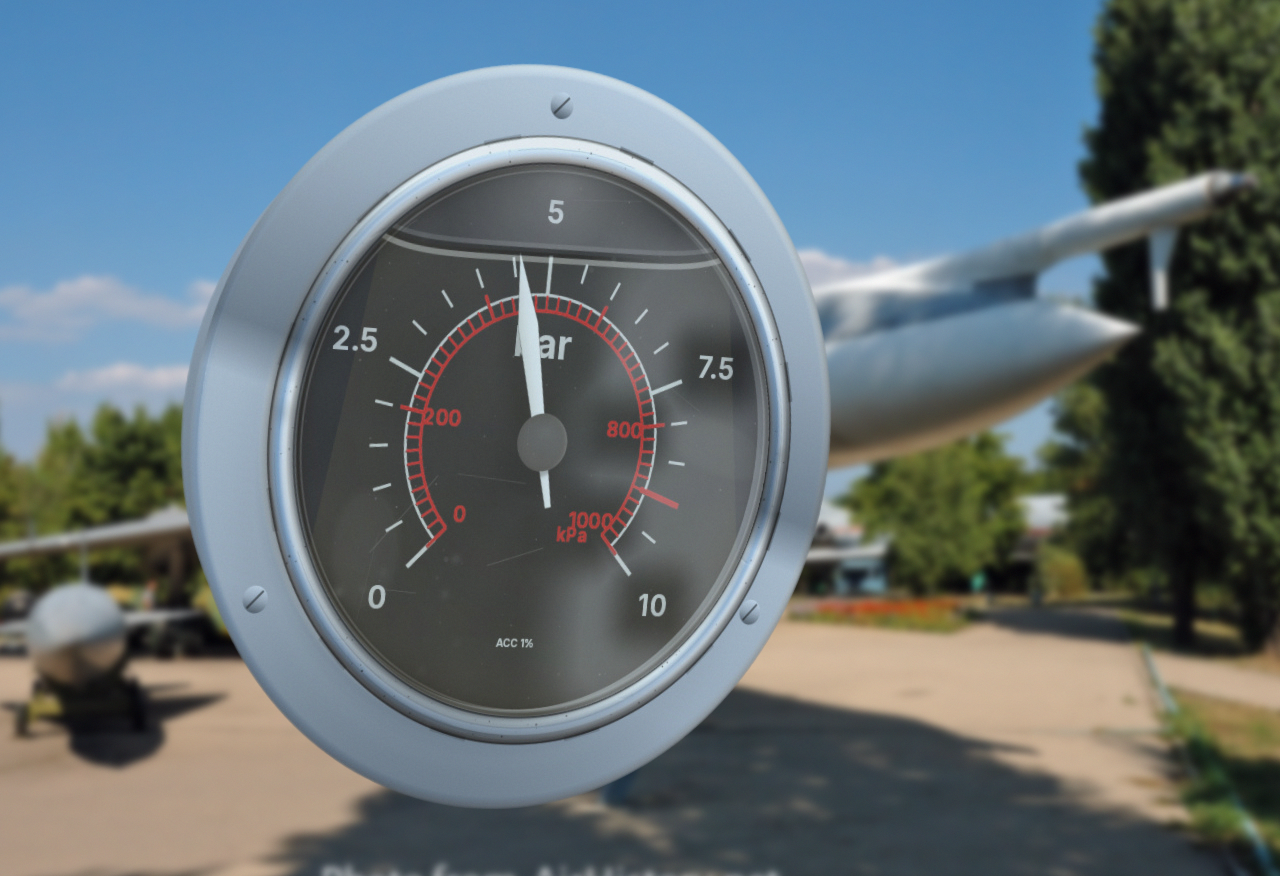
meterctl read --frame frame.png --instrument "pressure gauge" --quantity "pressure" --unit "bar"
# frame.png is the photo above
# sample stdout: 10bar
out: 4.5bar
